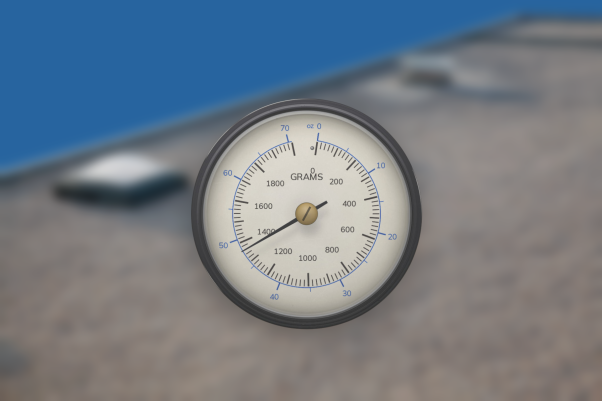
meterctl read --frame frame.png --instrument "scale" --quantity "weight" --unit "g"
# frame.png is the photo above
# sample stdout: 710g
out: 1360g
